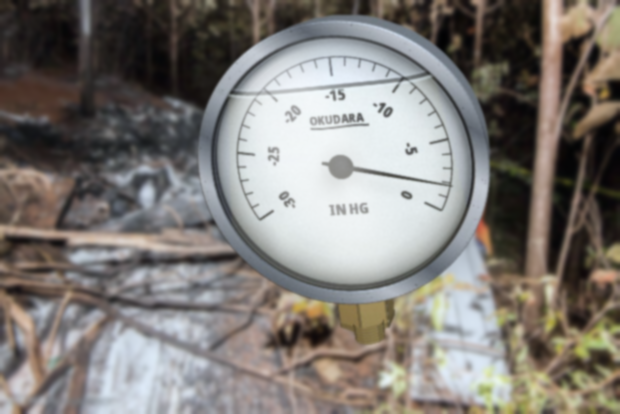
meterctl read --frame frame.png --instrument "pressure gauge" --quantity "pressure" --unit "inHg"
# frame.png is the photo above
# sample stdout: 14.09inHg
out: -2inHg
